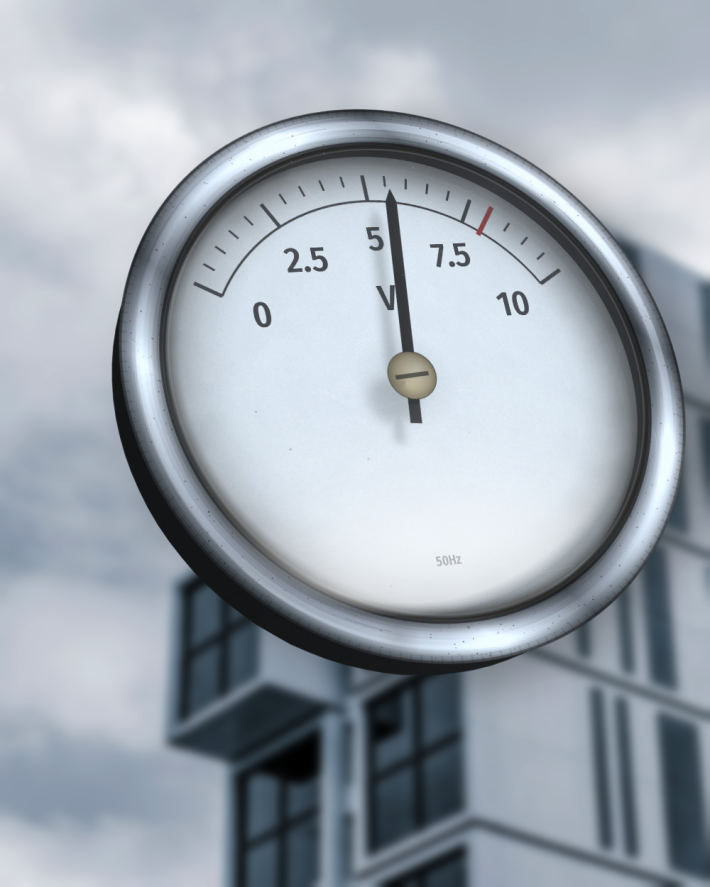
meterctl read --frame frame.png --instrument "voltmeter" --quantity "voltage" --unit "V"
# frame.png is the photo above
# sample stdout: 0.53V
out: 5.5V
